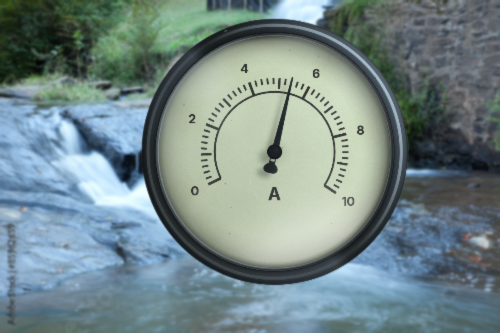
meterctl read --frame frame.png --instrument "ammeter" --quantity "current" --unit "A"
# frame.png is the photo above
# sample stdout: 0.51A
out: 5.4A
